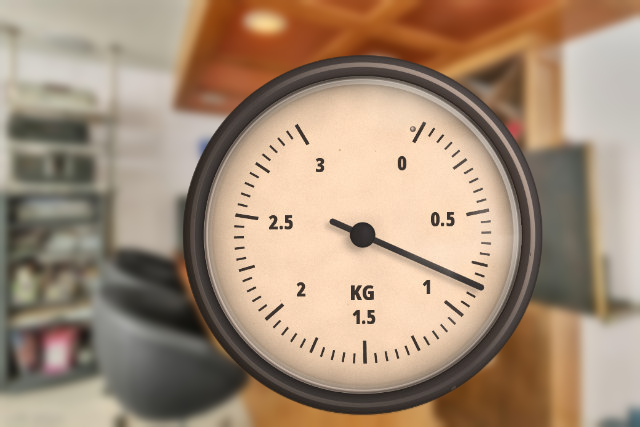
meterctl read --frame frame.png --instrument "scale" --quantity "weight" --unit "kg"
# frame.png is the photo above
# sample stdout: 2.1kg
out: 0.85kg
